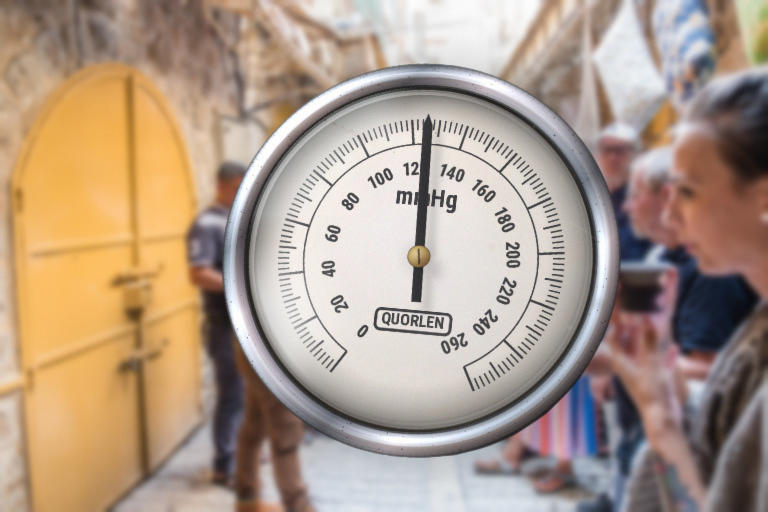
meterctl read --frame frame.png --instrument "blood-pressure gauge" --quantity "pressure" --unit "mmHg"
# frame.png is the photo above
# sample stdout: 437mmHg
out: 126mmHg
